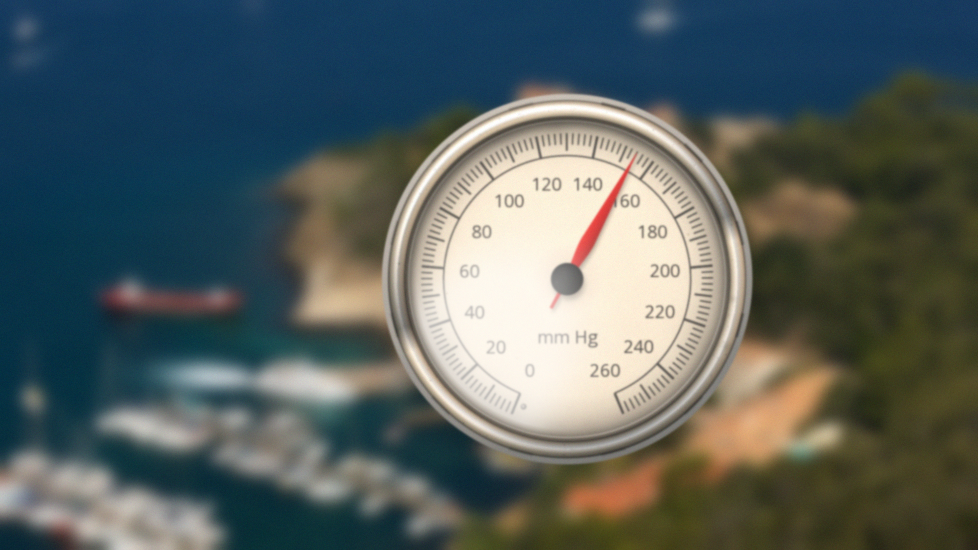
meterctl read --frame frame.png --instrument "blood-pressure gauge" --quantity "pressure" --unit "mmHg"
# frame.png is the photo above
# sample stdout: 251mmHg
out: 154mmHg
